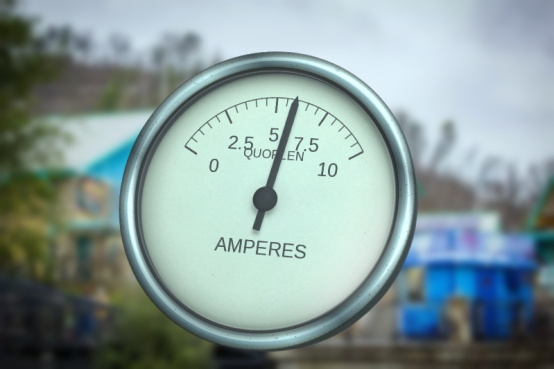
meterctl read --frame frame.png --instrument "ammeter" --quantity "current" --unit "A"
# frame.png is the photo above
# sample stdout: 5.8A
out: 6A
